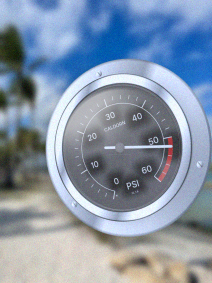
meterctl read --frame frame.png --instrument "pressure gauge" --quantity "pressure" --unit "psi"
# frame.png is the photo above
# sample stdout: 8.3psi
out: 52psi
